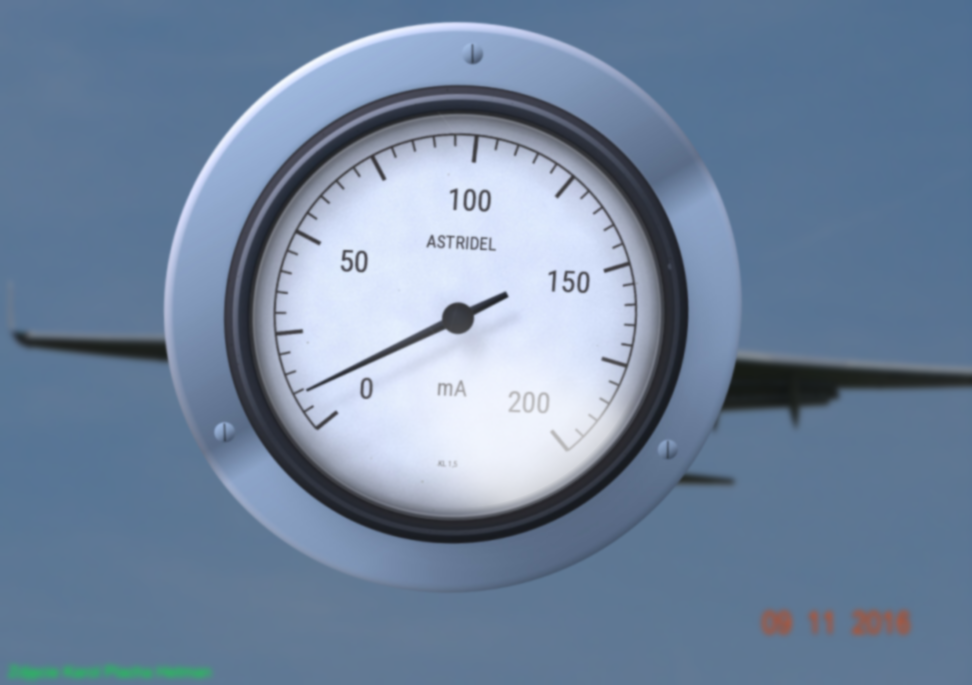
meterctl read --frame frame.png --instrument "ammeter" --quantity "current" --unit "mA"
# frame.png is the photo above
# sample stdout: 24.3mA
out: 10mA
